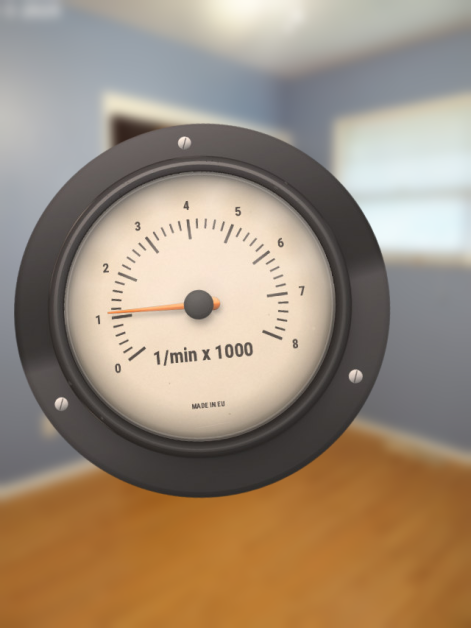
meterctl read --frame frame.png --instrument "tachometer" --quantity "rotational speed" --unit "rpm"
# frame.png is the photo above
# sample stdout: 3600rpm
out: 1100rpm
